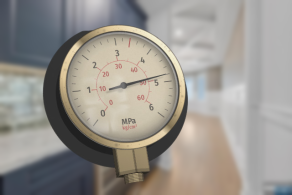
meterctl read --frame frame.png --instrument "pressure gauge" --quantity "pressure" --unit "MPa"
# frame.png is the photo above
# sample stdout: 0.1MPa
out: 4.8MPa
